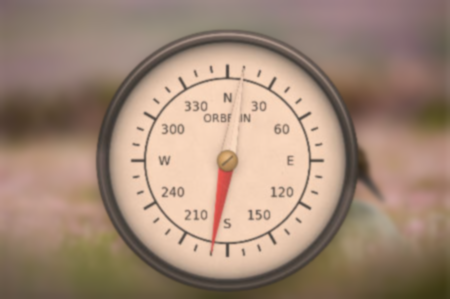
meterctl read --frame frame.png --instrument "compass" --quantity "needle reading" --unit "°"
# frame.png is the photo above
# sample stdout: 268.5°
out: 190°
